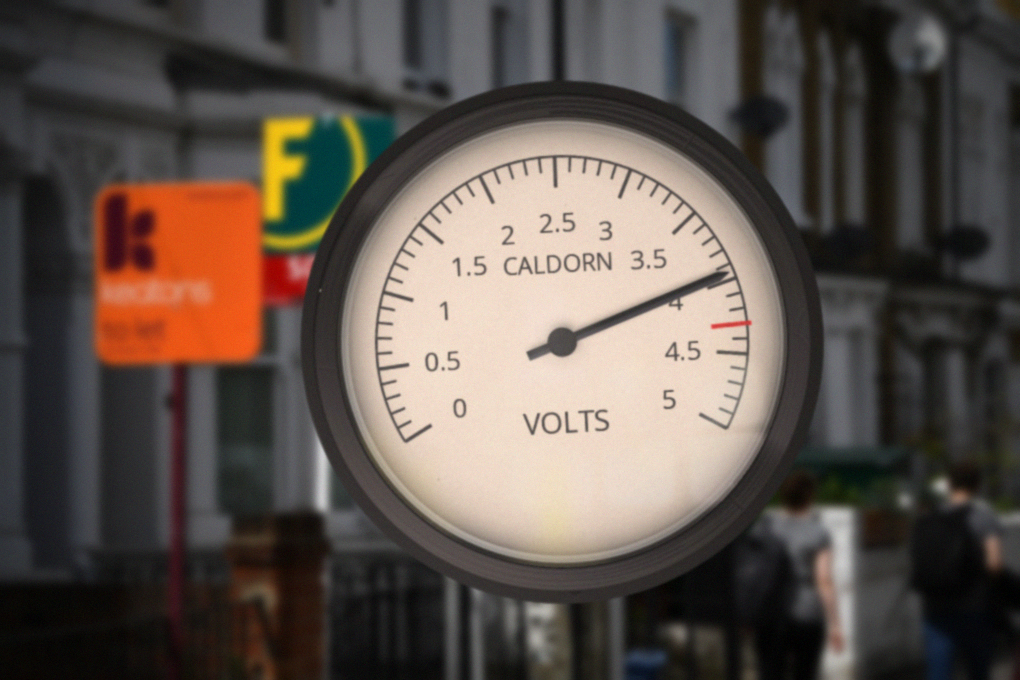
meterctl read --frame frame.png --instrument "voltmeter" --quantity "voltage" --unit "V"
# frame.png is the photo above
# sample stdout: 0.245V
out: 3.95V
